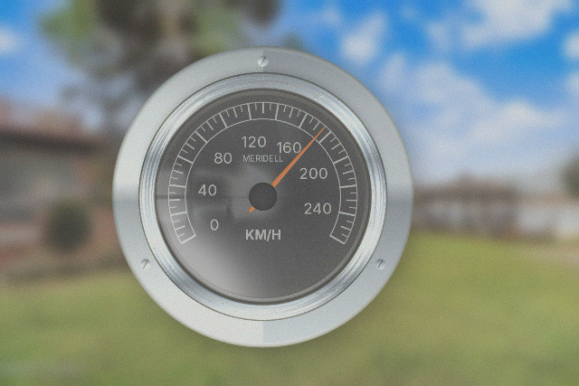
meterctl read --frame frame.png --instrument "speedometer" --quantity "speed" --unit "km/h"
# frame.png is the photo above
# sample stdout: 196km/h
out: 175km/h
